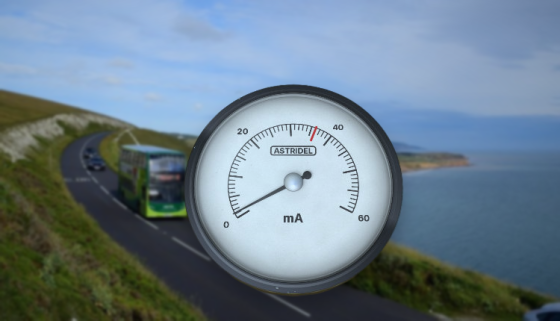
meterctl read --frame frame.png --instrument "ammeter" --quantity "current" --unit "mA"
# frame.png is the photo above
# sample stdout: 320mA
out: 1mA
